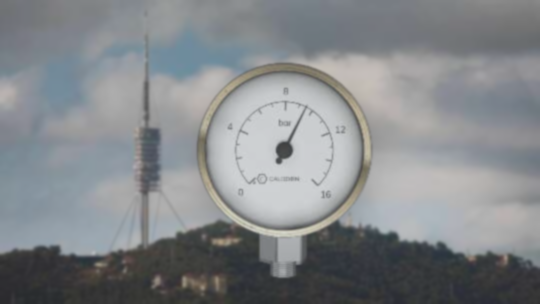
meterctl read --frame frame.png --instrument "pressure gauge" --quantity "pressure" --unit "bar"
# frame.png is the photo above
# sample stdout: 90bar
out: 9.5bar
